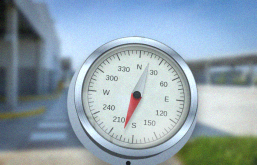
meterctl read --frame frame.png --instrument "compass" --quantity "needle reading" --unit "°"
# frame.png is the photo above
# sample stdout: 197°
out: 195°
